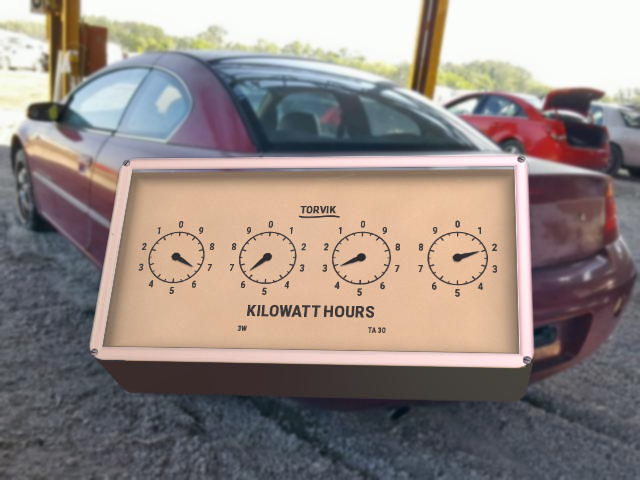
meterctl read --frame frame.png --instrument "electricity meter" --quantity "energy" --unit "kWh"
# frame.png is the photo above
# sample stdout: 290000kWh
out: 6632kWh
